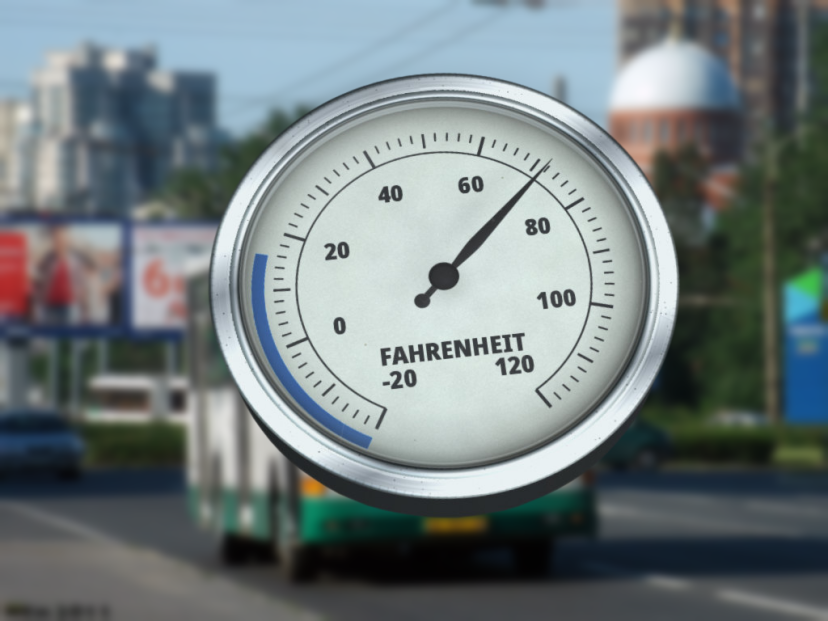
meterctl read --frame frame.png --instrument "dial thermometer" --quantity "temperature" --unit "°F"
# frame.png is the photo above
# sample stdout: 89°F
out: 72°F
